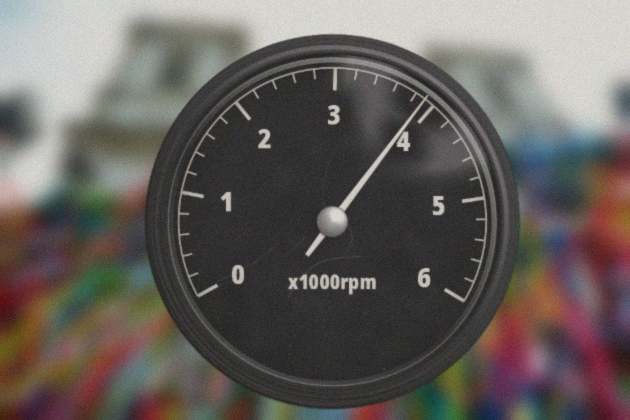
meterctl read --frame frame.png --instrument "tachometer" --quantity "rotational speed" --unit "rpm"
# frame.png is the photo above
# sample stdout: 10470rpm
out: 3900rpm
